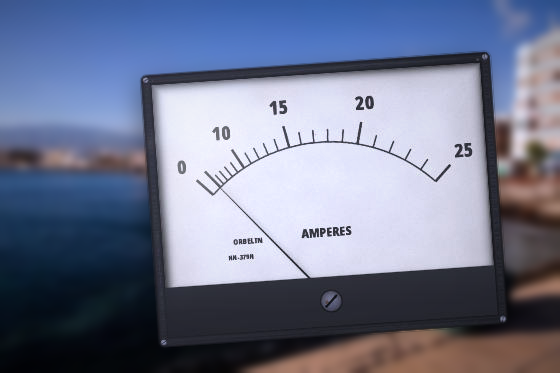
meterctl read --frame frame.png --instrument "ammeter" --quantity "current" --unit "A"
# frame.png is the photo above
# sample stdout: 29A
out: 5A
